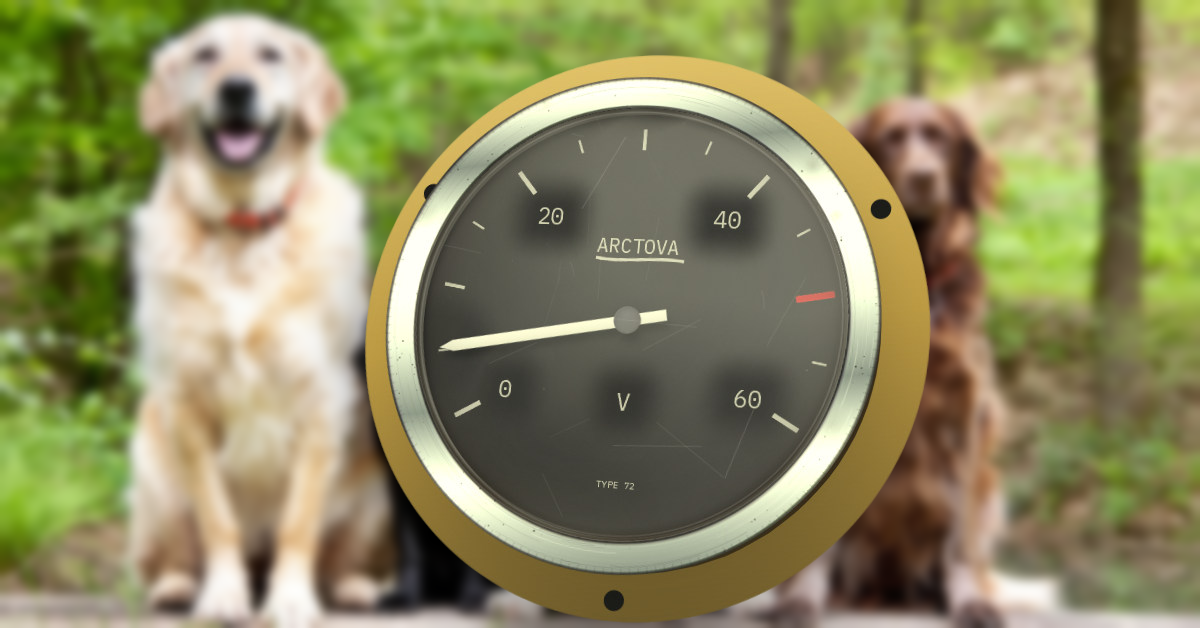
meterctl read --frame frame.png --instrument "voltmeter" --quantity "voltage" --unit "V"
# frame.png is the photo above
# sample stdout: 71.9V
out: 5V
